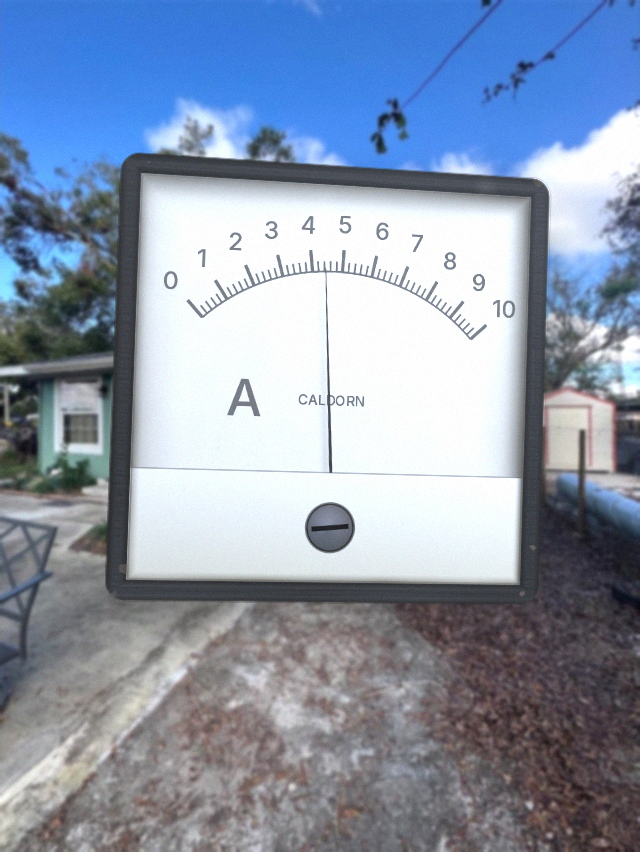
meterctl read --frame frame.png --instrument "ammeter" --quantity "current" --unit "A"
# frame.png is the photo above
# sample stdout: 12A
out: 4.4A
